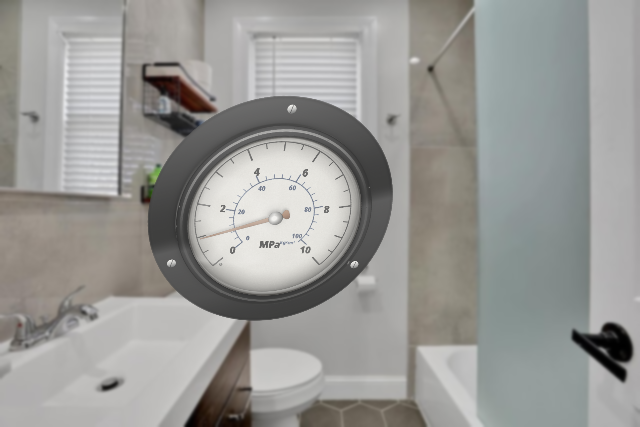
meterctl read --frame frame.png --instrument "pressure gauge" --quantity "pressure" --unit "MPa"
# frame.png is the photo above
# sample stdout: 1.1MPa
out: 1MPa
